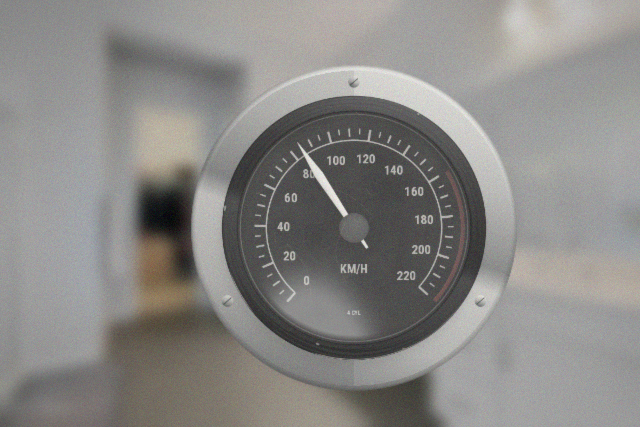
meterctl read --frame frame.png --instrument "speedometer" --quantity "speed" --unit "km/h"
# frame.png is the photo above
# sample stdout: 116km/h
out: 85km/h
